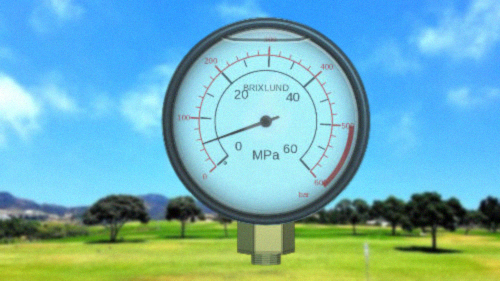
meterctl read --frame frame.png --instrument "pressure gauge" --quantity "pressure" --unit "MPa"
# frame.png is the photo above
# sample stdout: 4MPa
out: 5MPa
